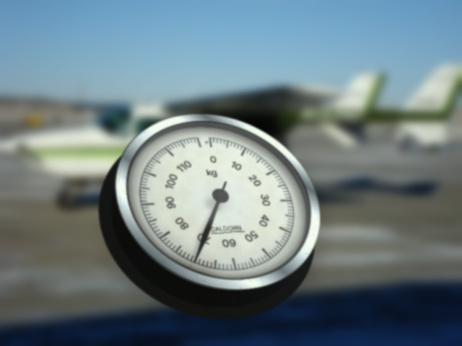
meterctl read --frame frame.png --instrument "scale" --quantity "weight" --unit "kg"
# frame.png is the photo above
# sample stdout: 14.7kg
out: 70kg
